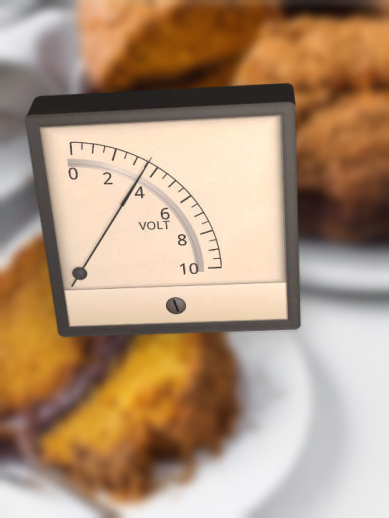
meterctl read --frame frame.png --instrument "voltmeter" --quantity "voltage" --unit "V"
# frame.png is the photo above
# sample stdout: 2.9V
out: 3.5V
